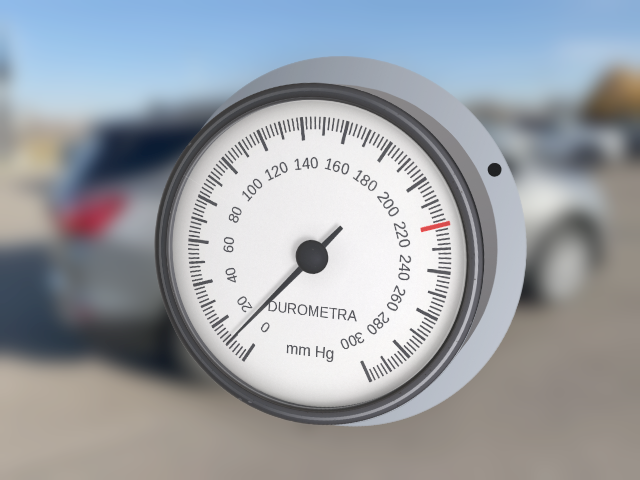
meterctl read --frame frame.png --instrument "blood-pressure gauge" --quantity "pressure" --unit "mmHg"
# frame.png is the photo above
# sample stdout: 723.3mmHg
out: 10mmHg
